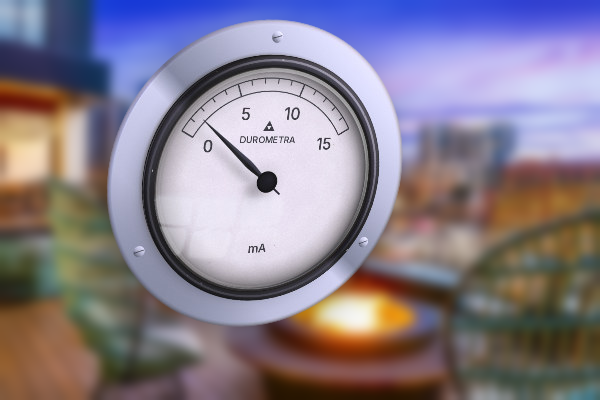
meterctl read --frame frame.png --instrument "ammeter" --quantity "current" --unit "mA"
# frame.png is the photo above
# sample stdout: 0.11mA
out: 1.5mA
